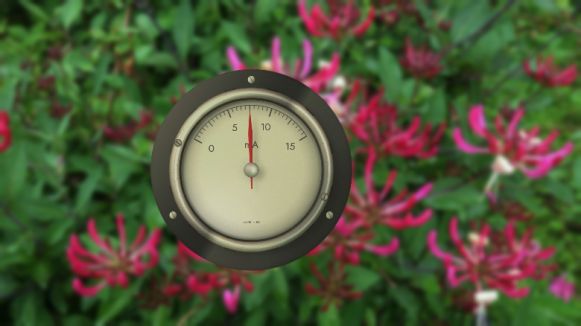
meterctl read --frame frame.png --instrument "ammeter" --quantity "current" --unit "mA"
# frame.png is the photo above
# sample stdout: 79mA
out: 7.5mA
